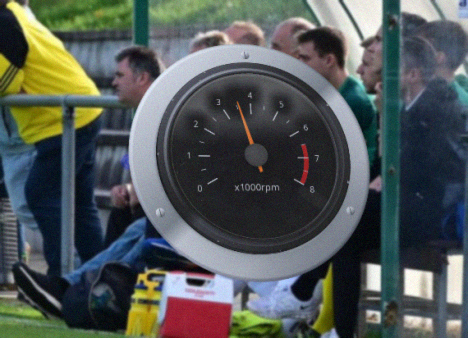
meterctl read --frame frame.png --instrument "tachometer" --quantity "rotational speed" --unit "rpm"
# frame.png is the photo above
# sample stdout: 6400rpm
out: 3500rpm
